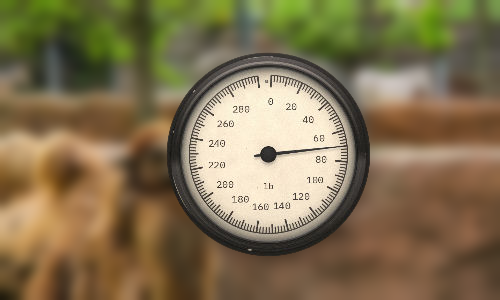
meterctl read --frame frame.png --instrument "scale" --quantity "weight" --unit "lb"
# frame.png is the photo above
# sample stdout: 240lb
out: 70lb
